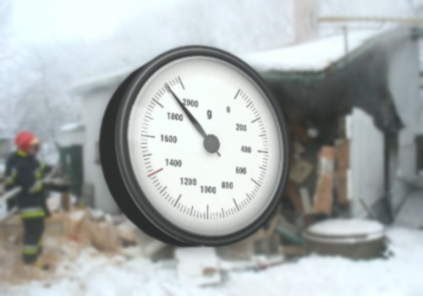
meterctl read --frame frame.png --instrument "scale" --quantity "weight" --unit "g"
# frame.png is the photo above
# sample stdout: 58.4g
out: 1900g
